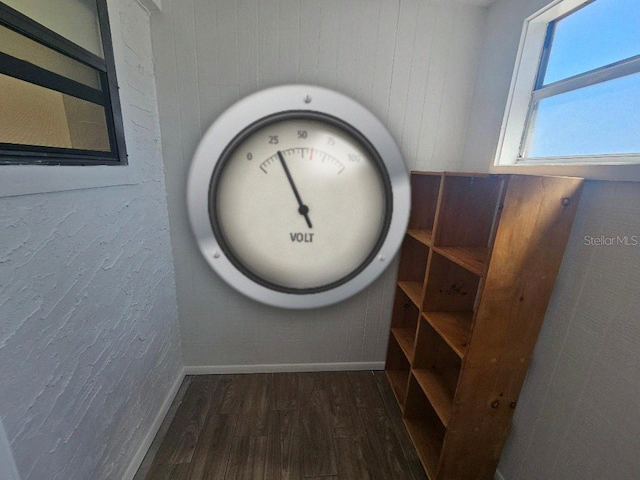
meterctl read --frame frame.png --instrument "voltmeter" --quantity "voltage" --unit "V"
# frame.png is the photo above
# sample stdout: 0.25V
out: 25V
